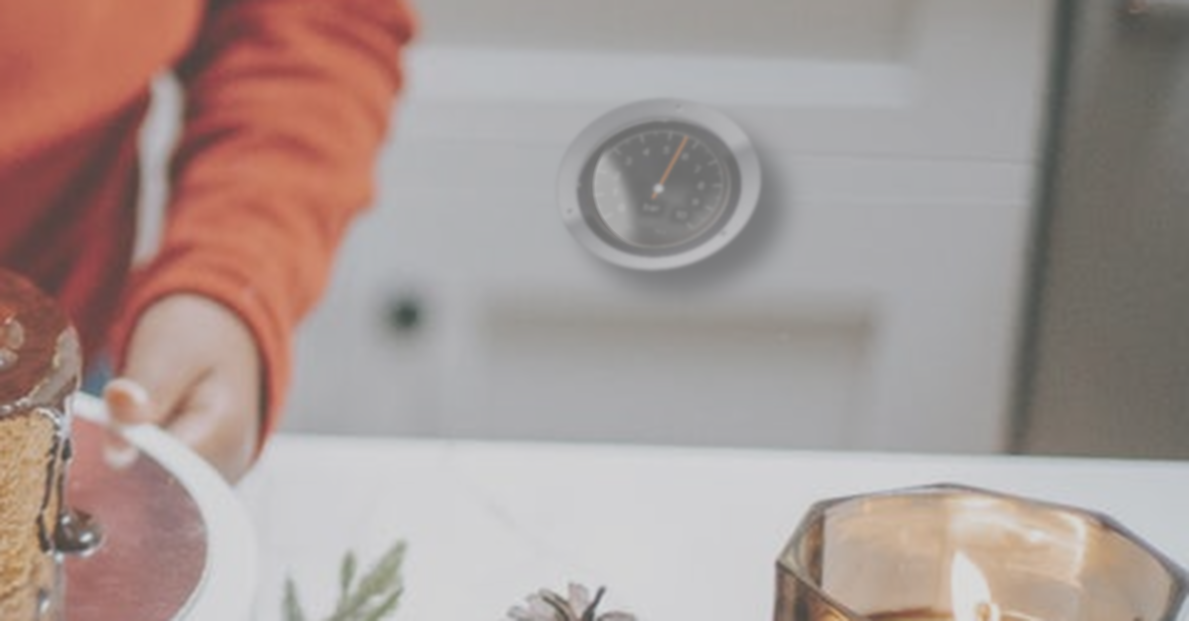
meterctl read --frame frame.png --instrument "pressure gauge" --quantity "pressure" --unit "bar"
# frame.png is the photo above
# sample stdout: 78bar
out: 5.5bar
